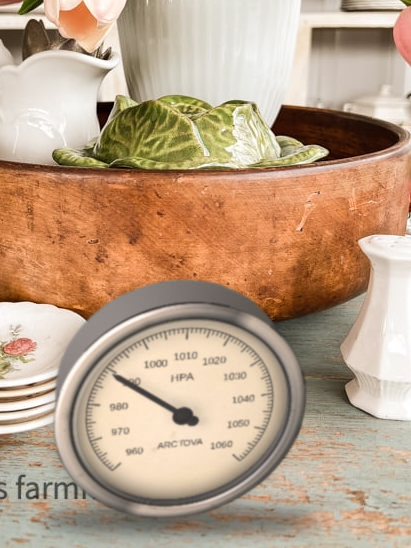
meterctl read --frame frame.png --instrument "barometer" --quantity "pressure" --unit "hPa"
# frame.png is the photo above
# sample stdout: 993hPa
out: 990hPa
